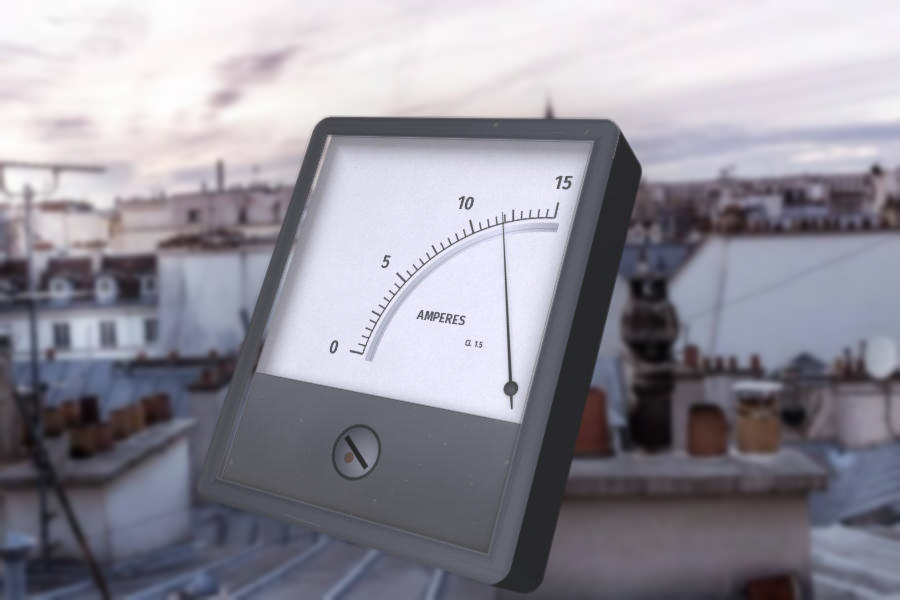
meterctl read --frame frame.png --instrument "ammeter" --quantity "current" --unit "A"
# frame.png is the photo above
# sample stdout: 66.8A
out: 12A
